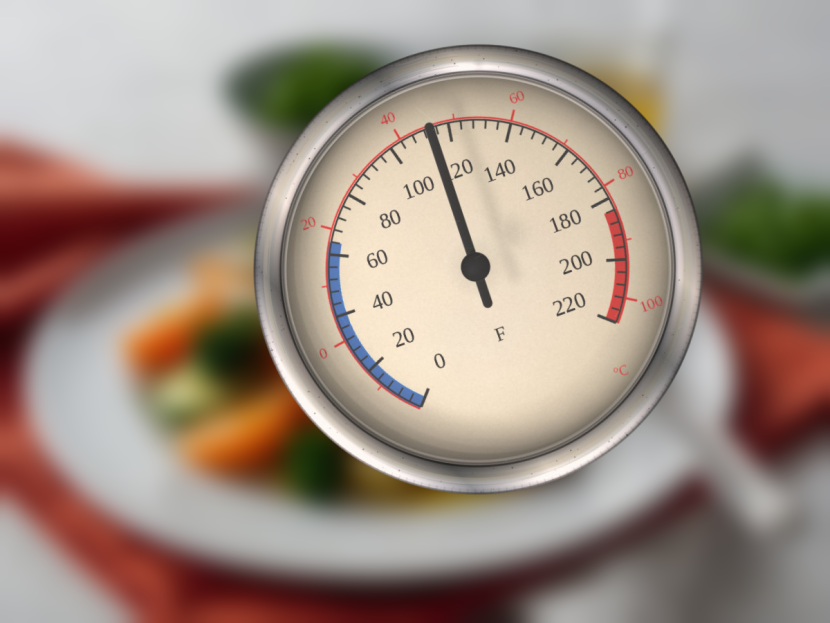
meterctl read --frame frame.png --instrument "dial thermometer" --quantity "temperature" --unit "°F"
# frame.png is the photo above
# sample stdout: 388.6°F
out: 114°F
